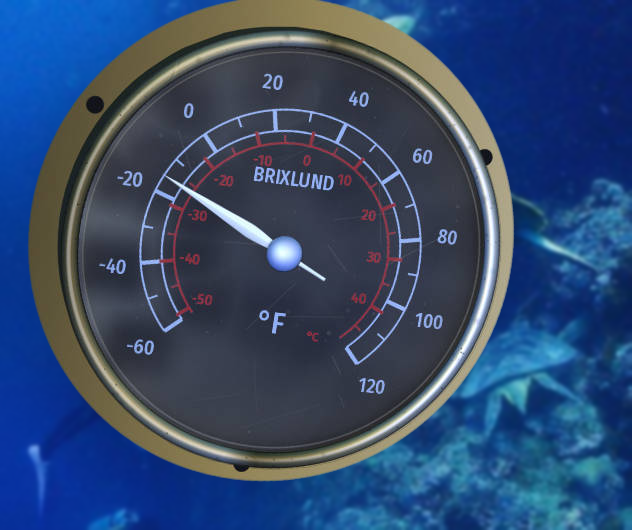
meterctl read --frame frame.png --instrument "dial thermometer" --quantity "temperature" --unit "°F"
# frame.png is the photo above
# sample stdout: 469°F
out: -15°F
